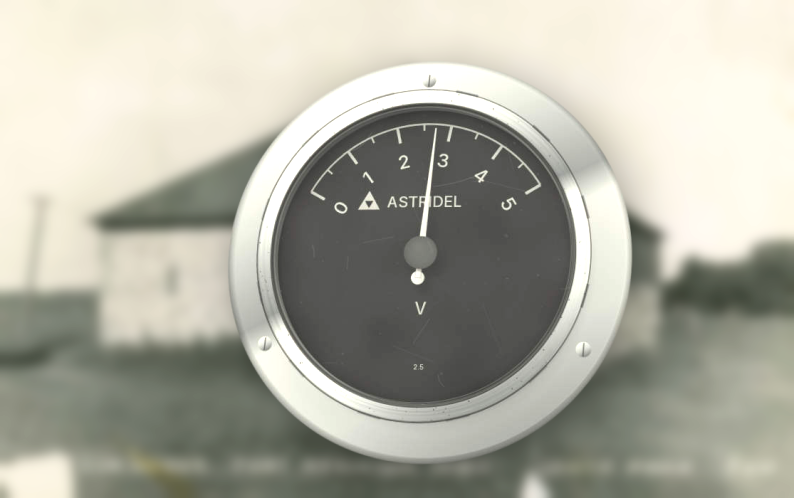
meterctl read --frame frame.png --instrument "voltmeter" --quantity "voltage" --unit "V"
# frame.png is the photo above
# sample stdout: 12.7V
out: 2.75V
